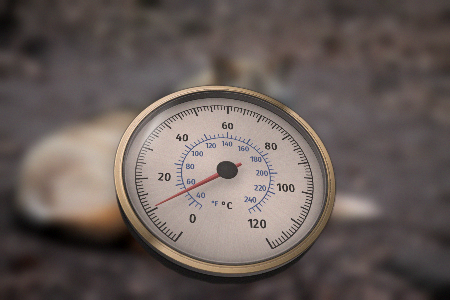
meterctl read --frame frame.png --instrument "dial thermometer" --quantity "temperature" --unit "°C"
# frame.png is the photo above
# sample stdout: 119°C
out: 10°C
